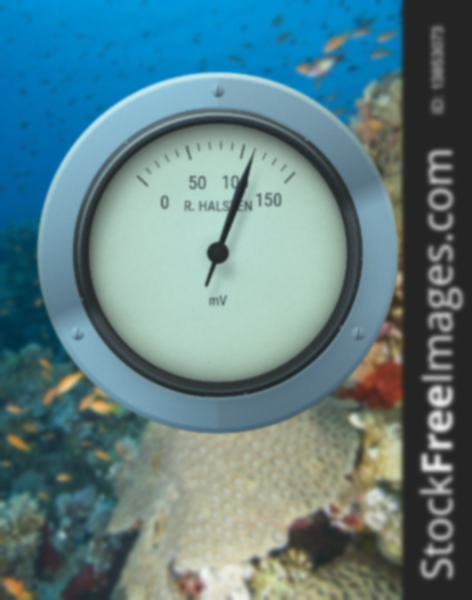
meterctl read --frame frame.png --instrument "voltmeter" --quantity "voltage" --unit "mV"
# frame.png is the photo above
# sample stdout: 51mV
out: 110mV
